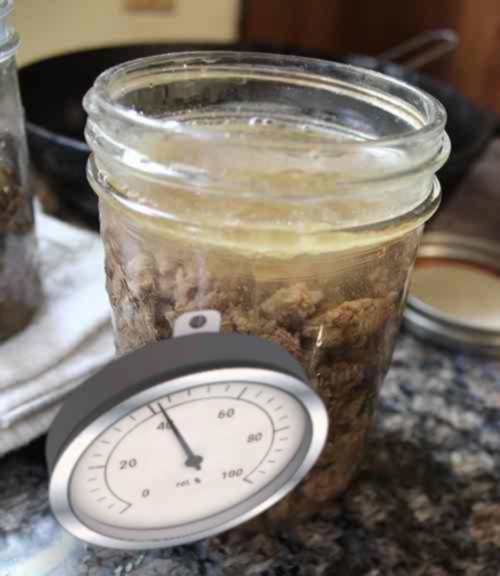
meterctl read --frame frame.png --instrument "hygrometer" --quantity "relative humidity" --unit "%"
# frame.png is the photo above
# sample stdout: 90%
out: 42%
